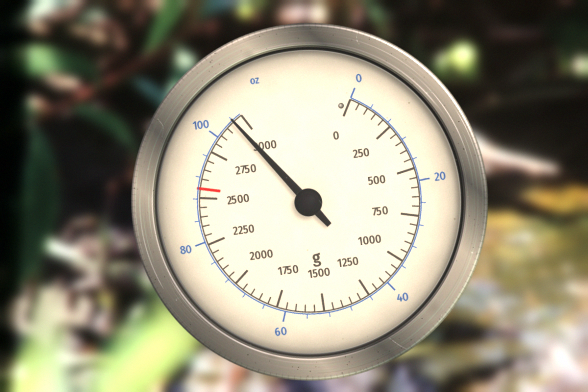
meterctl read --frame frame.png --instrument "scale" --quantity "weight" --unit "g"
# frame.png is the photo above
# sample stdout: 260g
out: 2950g
